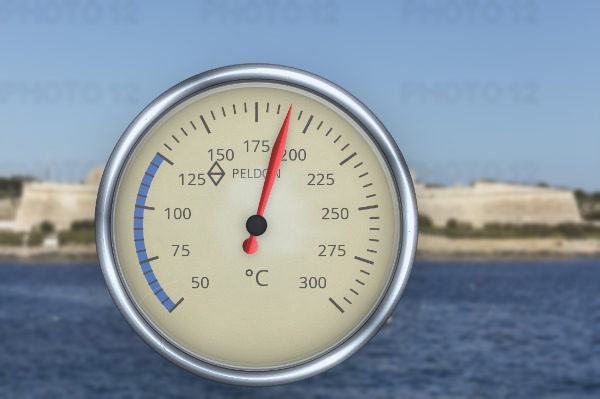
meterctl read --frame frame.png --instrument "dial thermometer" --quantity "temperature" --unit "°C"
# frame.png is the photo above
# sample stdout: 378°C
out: 190°C
